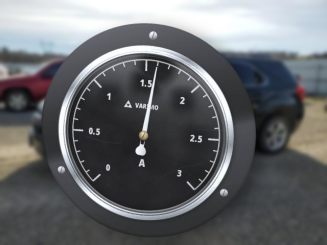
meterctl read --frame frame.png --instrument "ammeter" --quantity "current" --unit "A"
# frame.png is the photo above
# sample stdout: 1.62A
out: 1.6A
